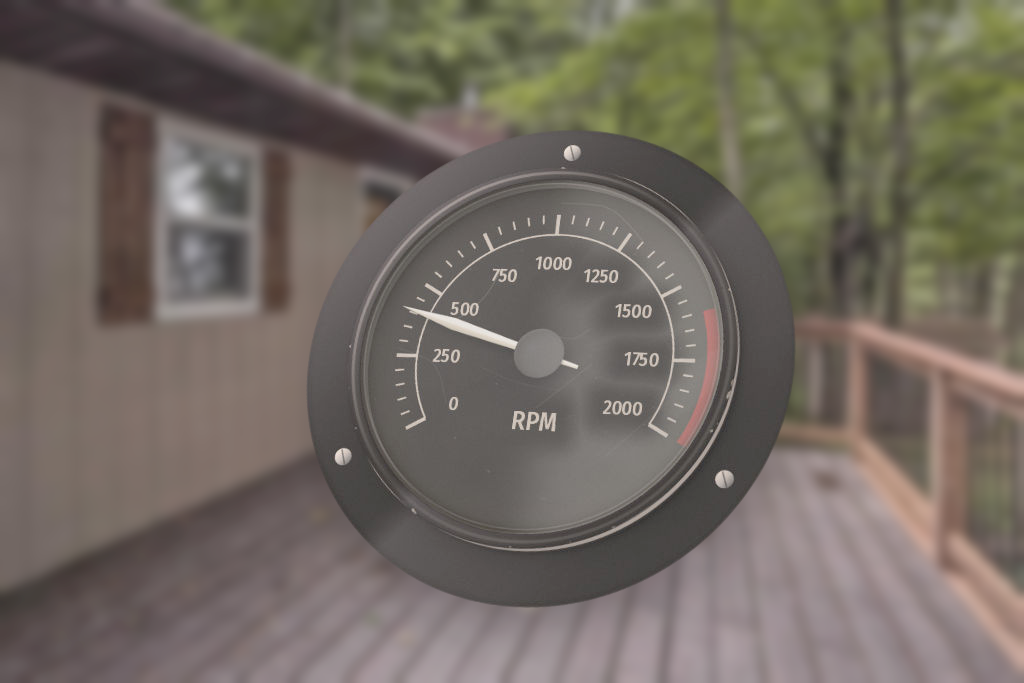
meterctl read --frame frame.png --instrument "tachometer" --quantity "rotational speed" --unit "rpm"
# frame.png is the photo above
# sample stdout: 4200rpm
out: 400rpm
